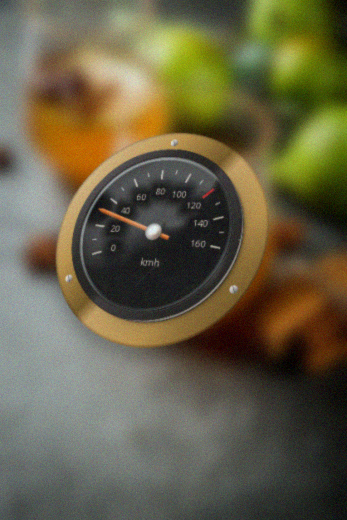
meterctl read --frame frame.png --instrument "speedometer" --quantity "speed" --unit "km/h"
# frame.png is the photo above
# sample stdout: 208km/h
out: 30km/h
